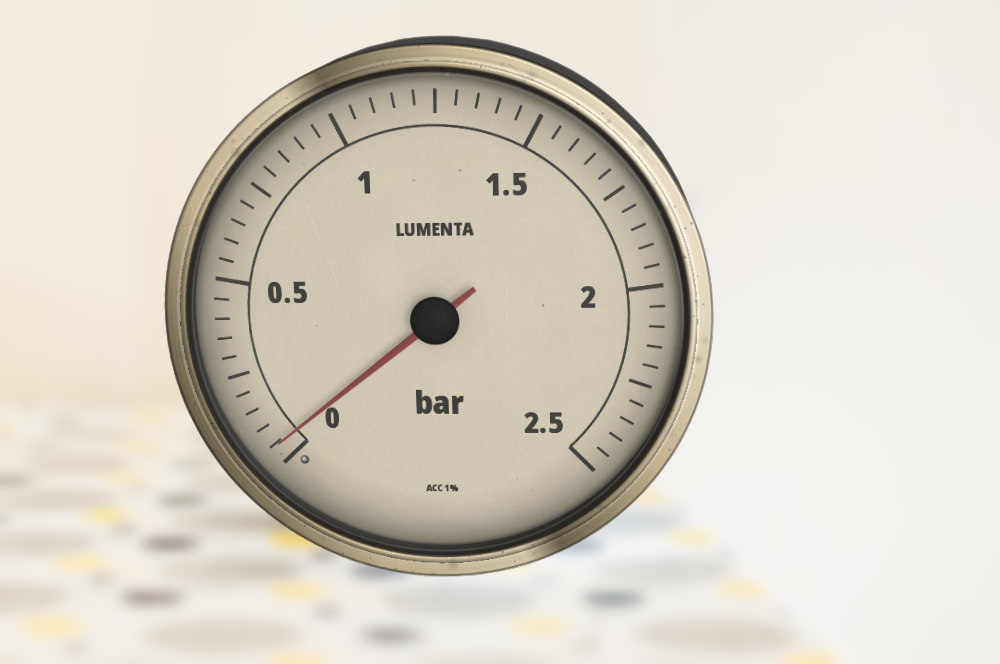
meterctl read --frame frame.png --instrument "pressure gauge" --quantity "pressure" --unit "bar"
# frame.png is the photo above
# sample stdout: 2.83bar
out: 0.05bar
